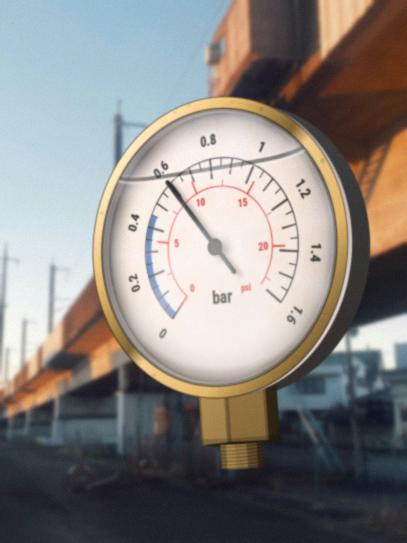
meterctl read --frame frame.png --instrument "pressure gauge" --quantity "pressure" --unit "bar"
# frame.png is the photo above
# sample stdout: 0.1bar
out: 0.6bar
